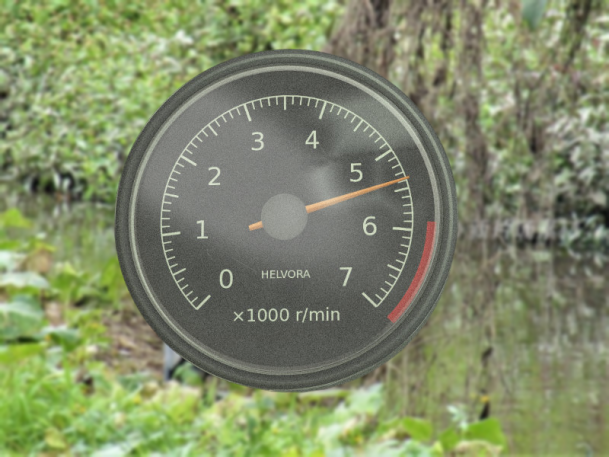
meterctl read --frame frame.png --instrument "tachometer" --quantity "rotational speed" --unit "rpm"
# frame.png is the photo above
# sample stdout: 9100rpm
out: 5400rpm
